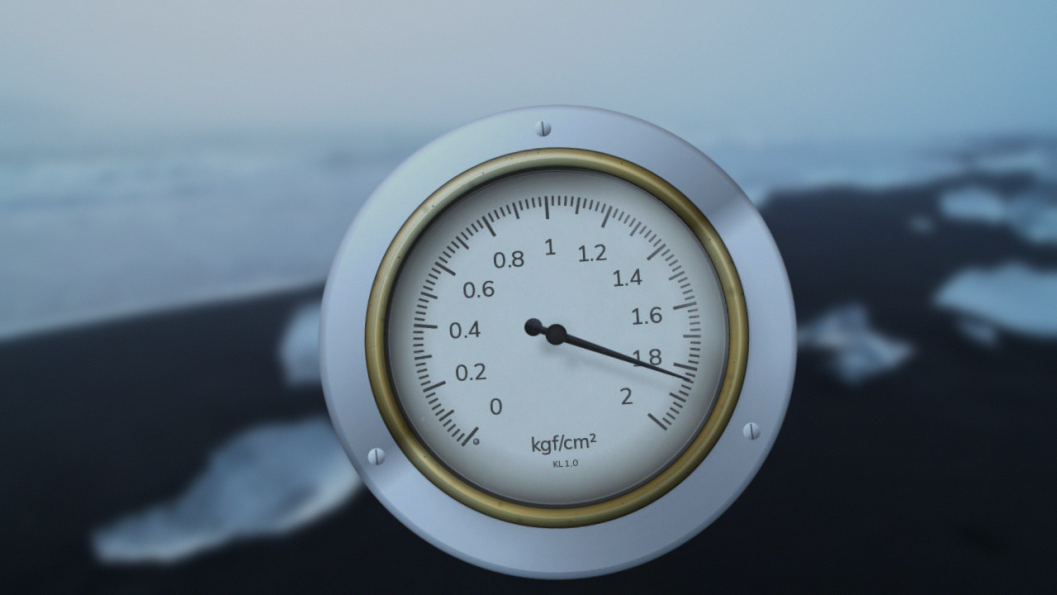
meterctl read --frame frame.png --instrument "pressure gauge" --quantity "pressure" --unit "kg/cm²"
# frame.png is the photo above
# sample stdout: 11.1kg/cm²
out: 1.84kg/cm²
